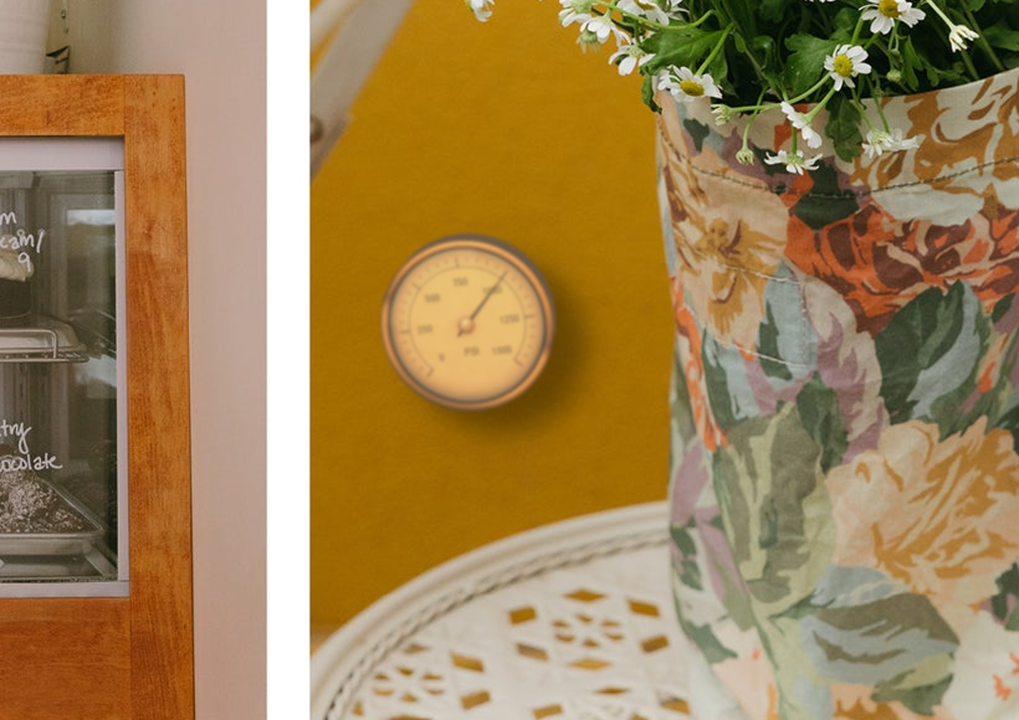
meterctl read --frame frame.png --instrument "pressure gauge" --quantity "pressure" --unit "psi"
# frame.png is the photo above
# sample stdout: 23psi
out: 1000psi
